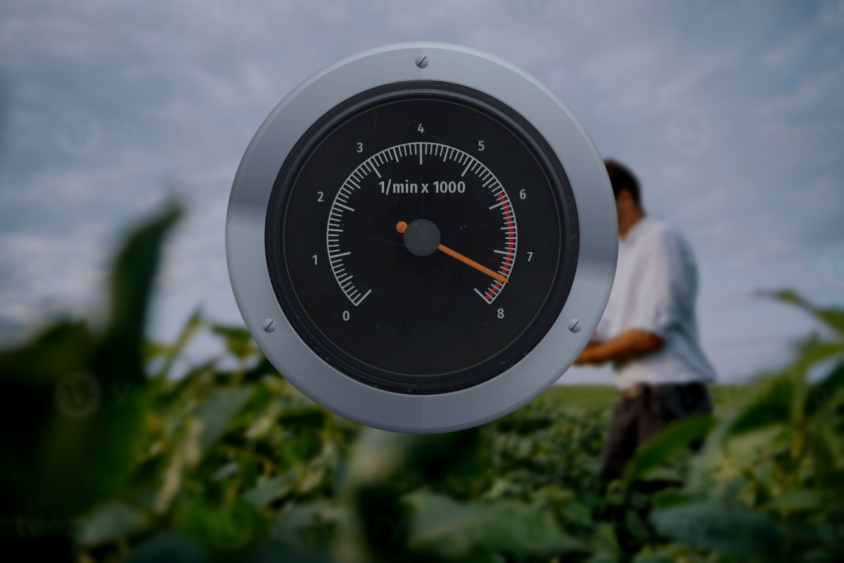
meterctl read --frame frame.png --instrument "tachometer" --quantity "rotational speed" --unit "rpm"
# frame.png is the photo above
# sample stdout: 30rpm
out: 7500rpm
